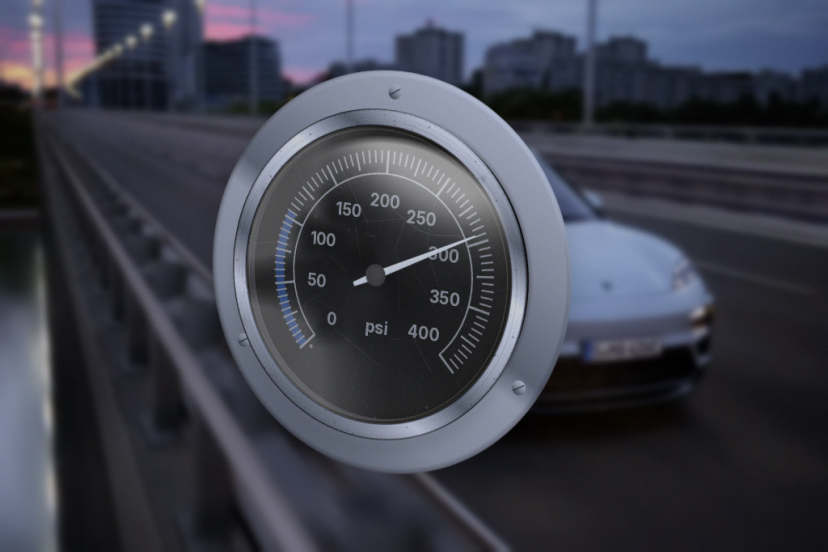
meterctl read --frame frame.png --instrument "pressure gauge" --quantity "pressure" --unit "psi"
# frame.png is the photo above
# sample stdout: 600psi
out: 295psi
